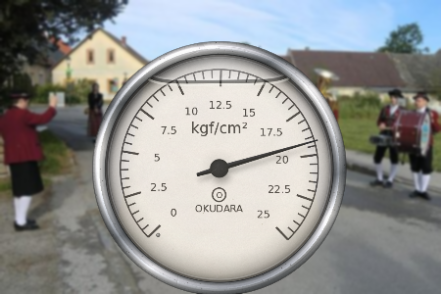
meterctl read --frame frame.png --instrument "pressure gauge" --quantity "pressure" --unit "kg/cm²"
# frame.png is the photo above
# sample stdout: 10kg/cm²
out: 19.25kg/cm²
